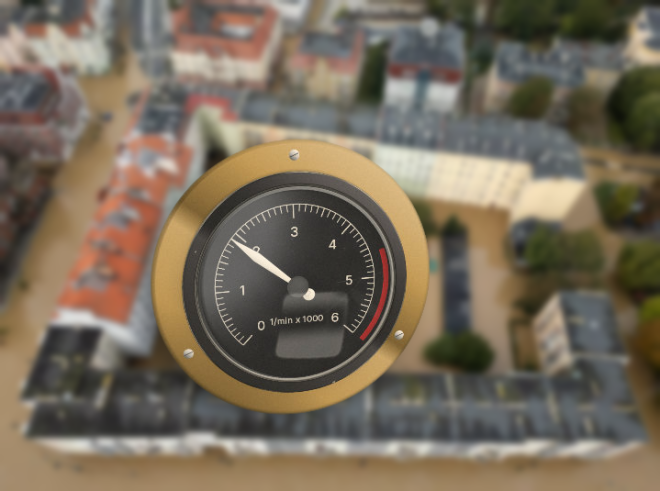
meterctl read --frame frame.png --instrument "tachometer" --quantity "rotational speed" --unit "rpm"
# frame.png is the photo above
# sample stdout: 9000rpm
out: 1900rpm
